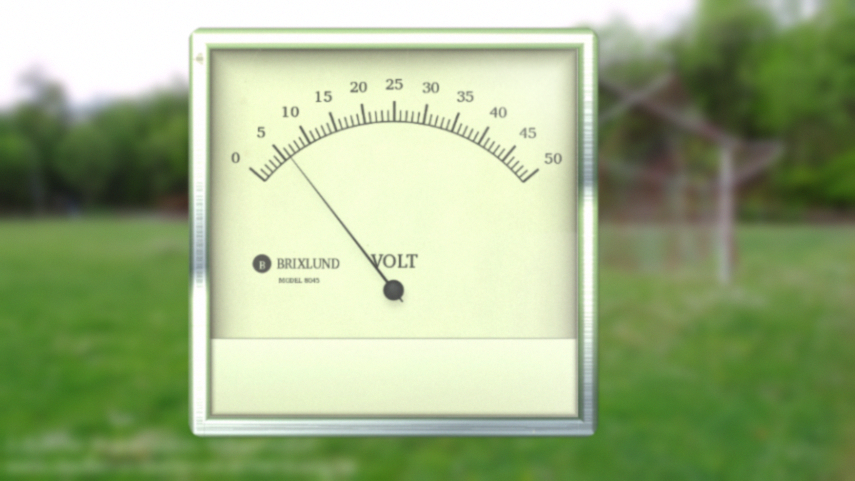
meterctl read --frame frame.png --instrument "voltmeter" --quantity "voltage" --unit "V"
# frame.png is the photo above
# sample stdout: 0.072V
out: 6V
